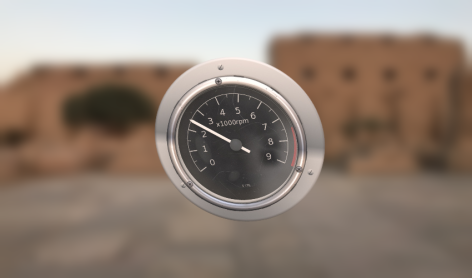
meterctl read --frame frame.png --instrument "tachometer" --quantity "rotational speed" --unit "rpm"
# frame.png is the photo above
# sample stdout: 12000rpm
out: 2500rpm
